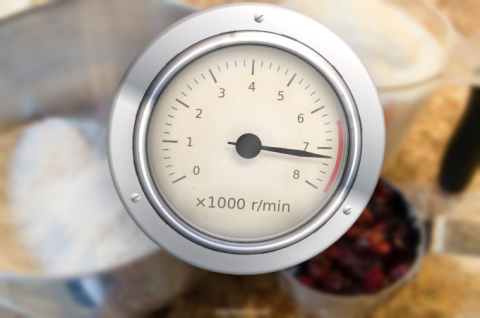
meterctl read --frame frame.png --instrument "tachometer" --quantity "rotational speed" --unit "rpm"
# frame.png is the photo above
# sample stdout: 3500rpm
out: 7200rpm
